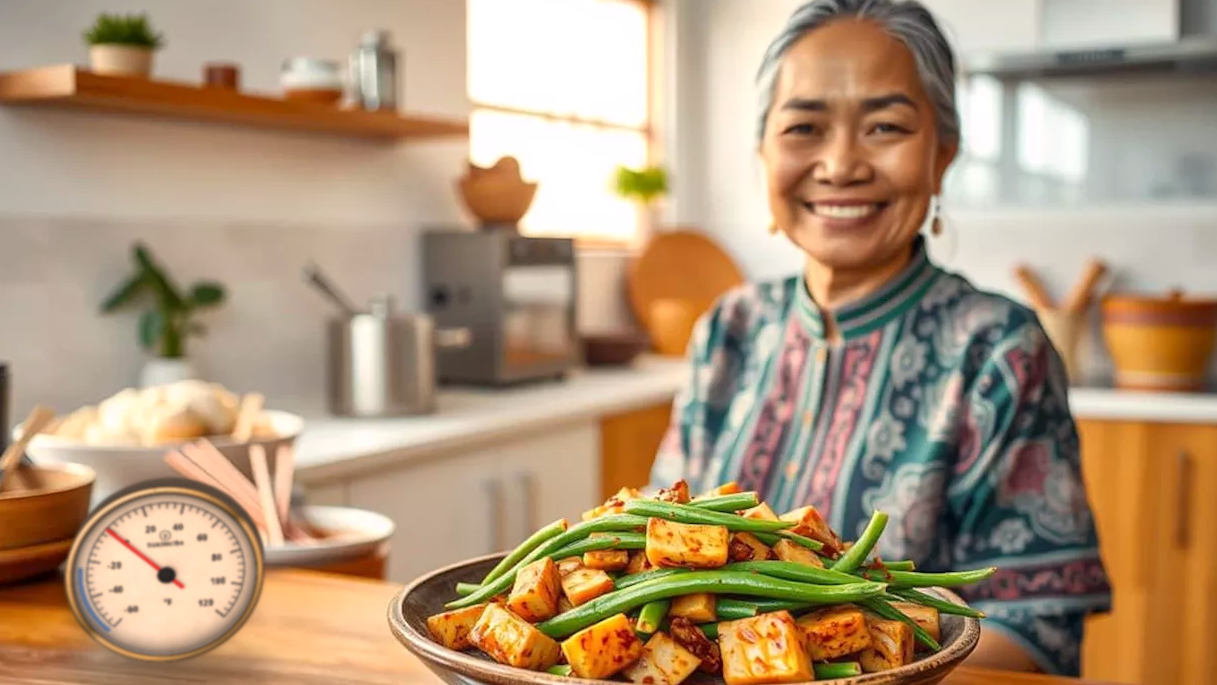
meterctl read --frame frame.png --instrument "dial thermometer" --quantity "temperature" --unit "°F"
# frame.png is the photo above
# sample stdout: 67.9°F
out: 0°F
